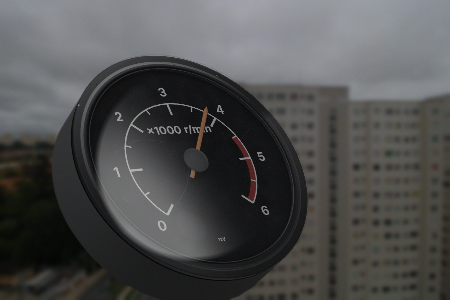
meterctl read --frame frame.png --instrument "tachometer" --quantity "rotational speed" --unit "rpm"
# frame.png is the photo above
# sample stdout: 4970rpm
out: 3750rpm
